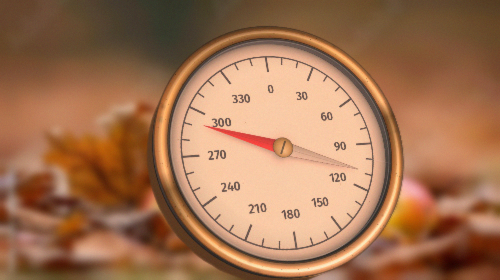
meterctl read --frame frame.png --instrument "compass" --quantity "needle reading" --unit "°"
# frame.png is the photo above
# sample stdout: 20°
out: 290°
